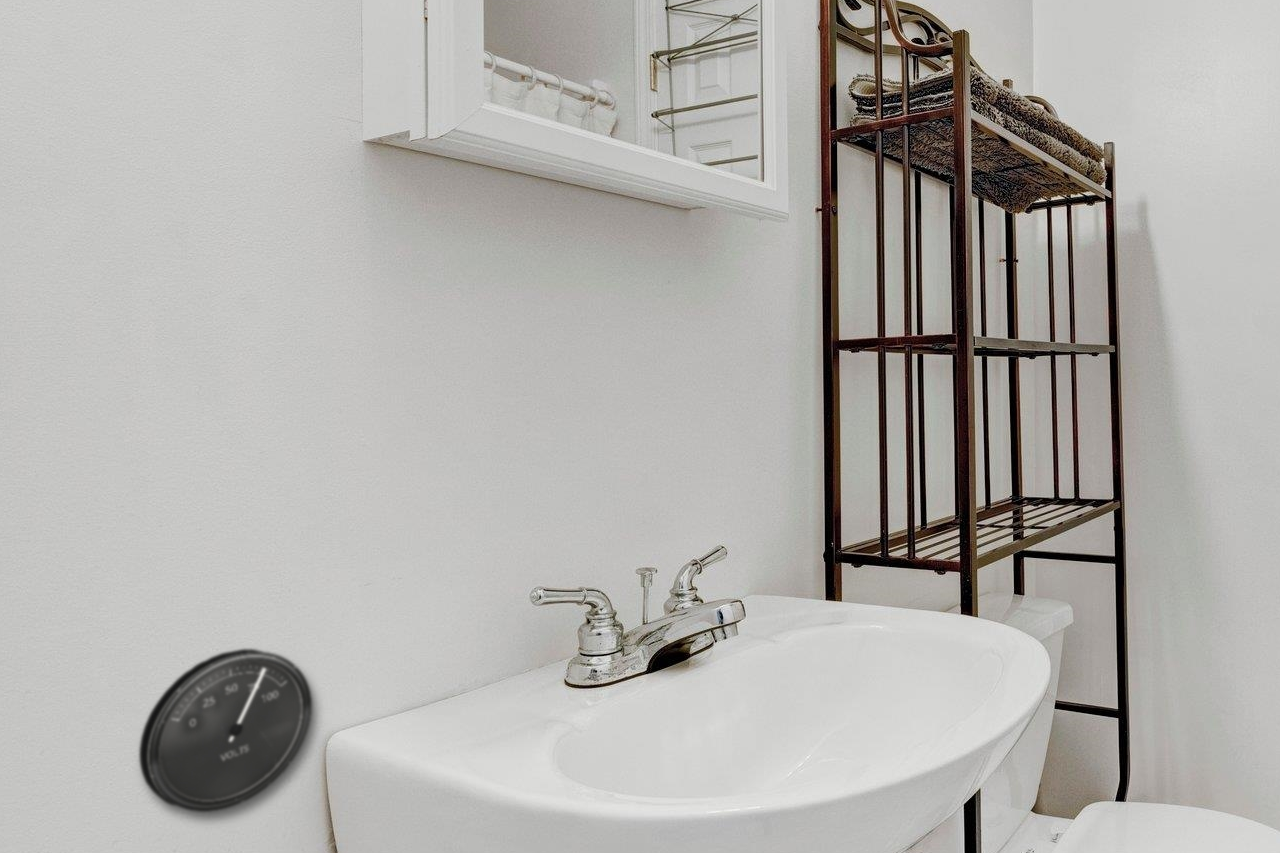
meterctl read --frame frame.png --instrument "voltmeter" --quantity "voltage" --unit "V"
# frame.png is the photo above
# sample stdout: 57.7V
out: 75V
